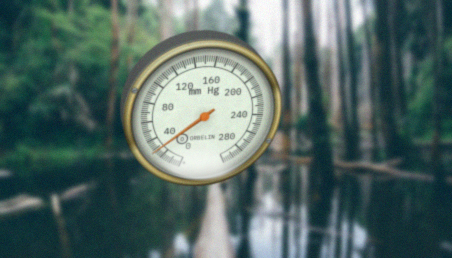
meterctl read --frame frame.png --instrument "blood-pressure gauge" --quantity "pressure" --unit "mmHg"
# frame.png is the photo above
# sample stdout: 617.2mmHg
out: 30mmHg
